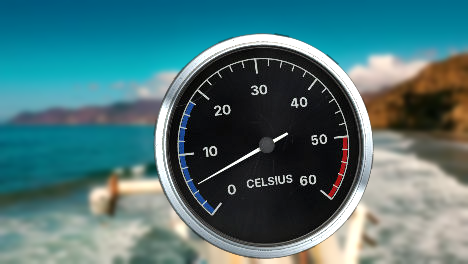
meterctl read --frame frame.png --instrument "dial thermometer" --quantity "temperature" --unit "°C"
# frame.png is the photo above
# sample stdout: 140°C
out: 5°C
